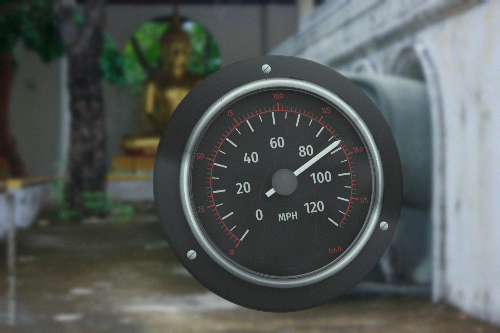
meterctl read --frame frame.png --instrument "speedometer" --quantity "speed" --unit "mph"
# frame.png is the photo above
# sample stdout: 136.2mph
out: 87.5mph
